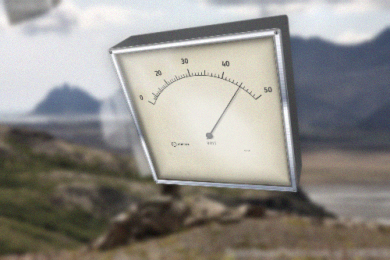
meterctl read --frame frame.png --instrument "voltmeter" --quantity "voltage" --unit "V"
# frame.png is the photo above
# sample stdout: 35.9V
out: 45V
